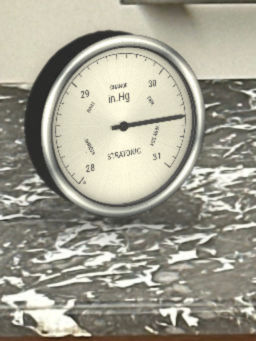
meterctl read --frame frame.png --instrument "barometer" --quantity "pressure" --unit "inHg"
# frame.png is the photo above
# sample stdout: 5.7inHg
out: 30.5inHg
